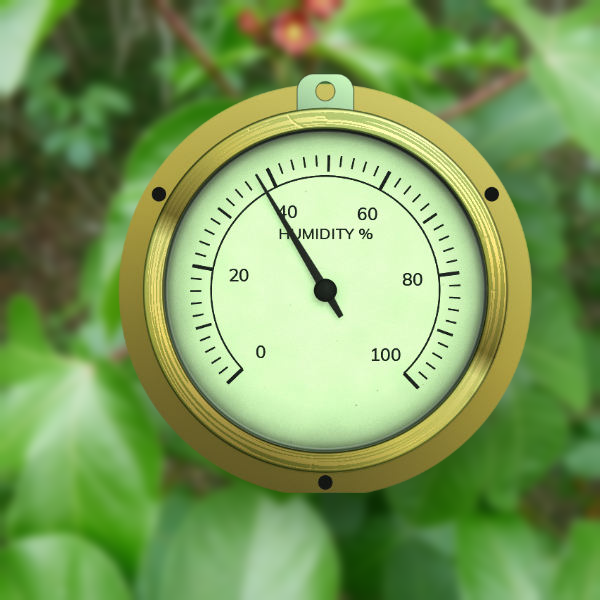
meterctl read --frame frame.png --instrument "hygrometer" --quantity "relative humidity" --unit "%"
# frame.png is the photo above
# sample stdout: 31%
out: 38%
